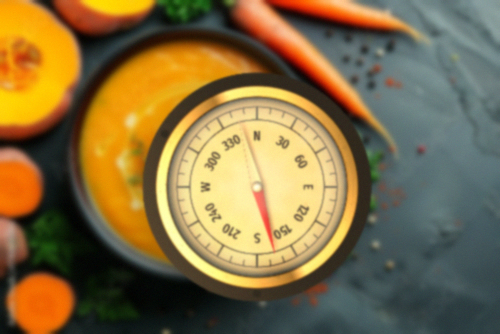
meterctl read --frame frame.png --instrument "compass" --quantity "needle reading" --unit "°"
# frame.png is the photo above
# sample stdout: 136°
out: 165°
